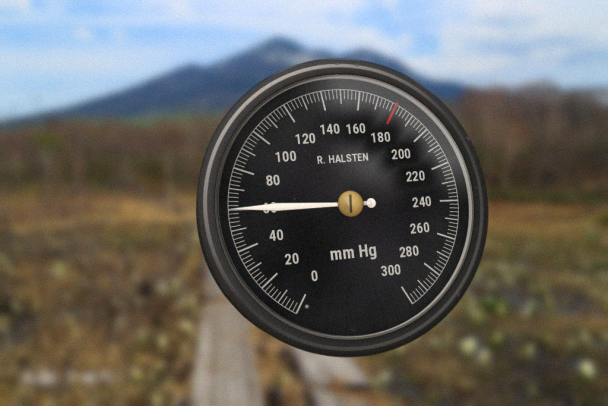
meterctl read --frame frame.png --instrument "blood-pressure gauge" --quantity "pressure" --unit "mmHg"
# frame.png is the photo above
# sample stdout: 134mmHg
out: 60mmHg
